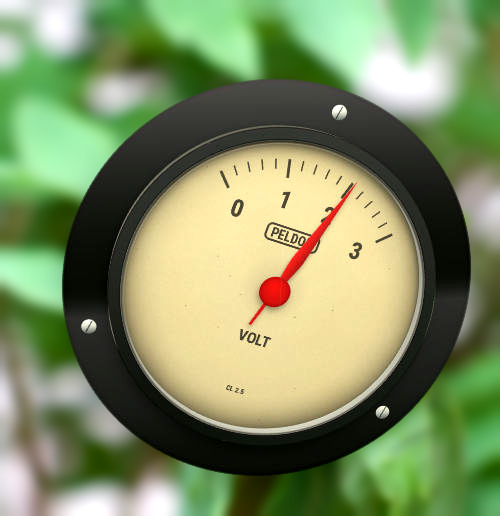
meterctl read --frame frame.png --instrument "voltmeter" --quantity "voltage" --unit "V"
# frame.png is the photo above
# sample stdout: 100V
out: 2V
